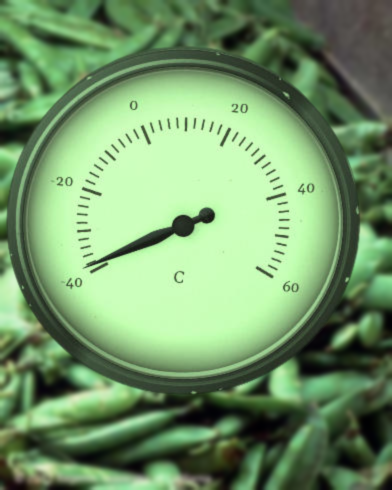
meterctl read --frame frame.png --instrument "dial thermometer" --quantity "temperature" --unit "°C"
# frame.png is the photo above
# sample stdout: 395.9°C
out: -38°C
